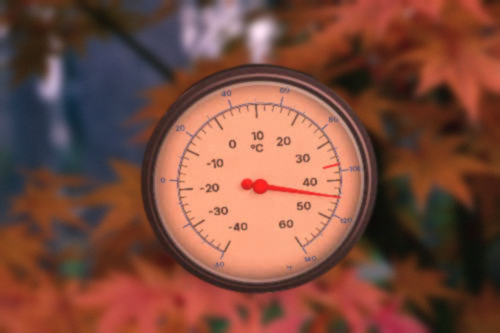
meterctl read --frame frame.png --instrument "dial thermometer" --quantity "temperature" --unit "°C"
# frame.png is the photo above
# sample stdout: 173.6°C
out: 44°C
